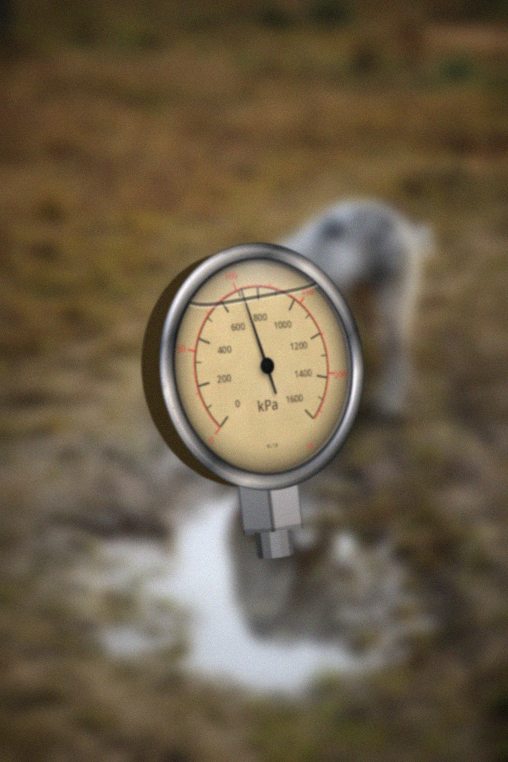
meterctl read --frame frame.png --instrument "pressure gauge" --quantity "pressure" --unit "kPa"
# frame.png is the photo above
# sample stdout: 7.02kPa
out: 700kPa
